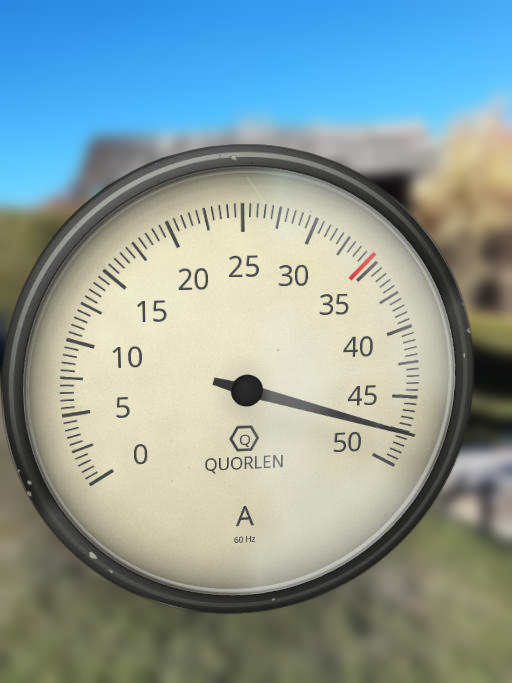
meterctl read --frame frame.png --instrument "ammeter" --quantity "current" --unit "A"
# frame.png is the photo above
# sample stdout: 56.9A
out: 47.5A
